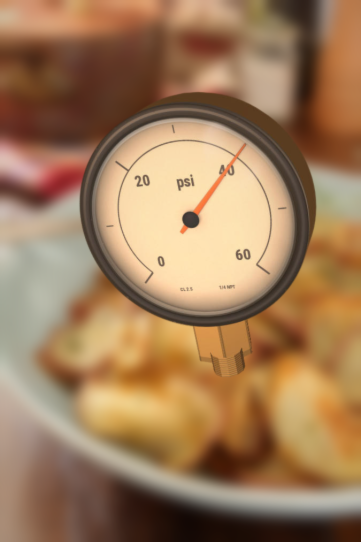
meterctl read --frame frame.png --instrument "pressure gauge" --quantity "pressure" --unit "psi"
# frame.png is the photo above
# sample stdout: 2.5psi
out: 40psi
